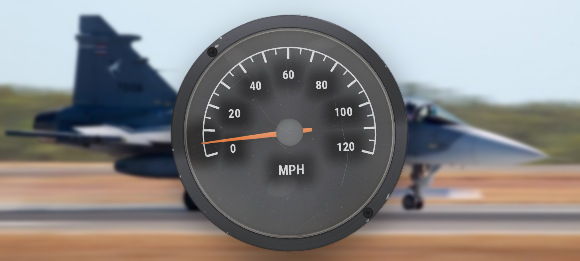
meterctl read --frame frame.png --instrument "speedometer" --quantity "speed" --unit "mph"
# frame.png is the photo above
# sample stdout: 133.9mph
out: 5mph
